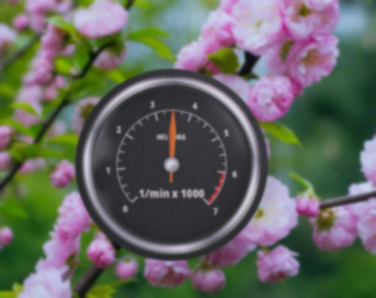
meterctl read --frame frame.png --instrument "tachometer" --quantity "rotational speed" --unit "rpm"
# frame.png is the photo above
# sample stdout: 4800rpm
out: 3500rpm
